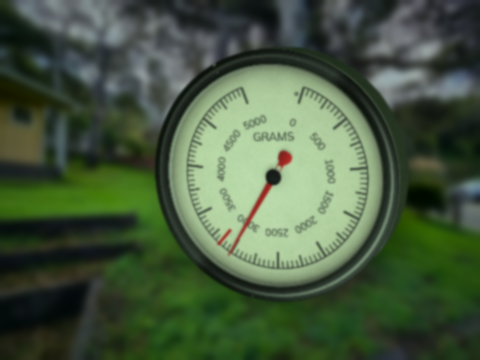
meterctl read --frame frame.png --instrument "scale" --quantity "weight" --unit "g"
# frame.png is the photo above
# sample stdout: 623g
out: 3000g
